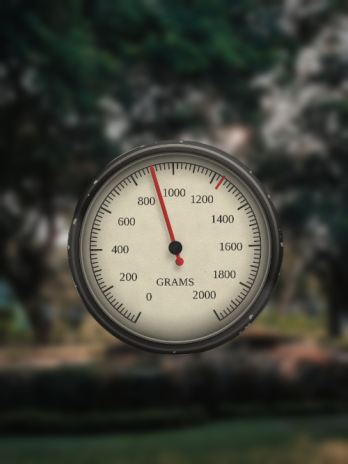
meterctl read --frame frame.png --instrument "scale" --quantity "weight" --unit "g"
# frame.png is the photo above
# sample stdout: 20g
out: 900g
